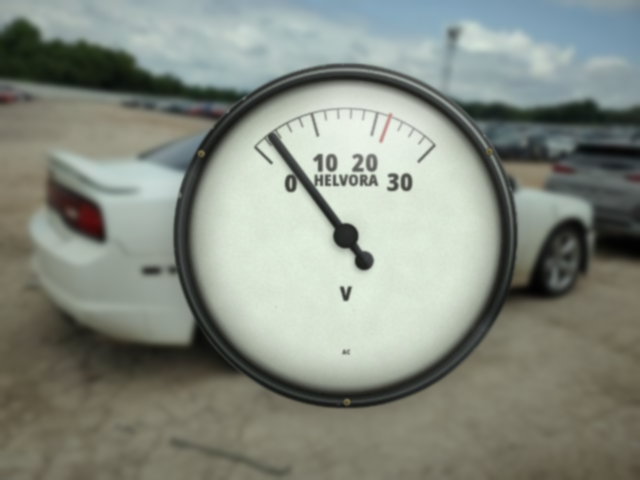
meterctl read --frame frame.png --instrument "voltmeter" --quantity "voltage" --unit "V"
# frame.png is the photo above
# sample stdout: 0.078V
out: 3V
